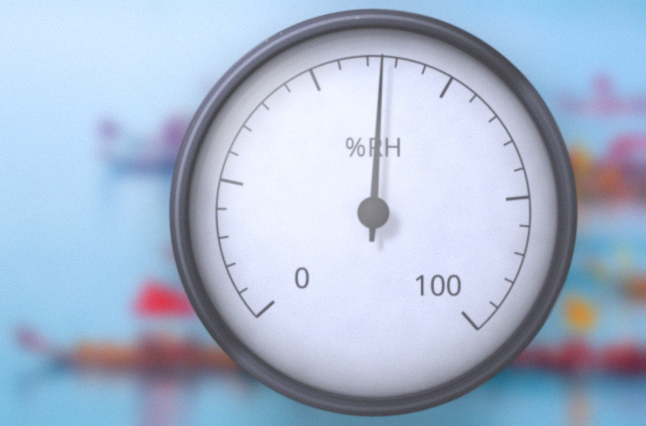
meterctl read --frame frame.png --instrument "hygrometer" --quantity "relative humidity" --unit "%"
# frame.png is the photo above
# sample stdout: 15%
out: 50%
